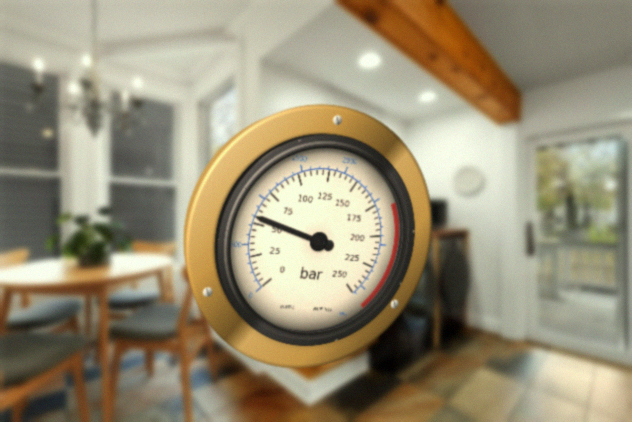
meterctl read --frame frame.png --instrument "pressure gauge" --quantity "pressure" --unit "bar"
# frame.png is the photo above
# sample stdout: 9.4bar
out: 55bar
